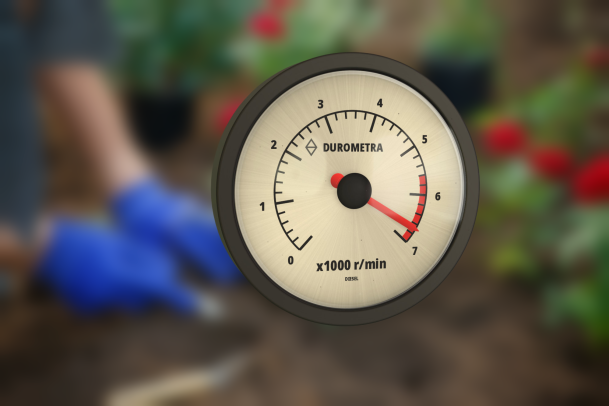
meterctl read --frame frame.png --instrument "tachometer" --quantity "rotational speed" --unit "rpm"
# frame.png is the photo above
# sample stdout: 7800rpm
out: 6700rpm
